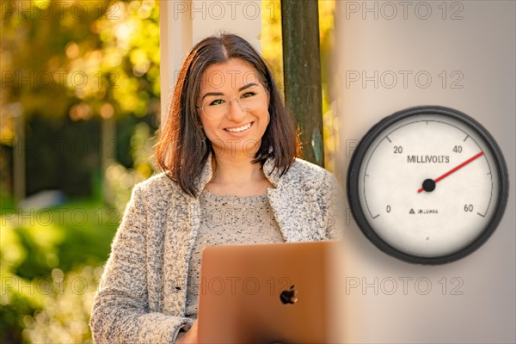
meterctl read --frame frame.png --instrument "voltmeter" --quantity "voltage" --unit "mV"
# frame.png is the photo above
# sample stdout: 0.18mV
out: 45mV
